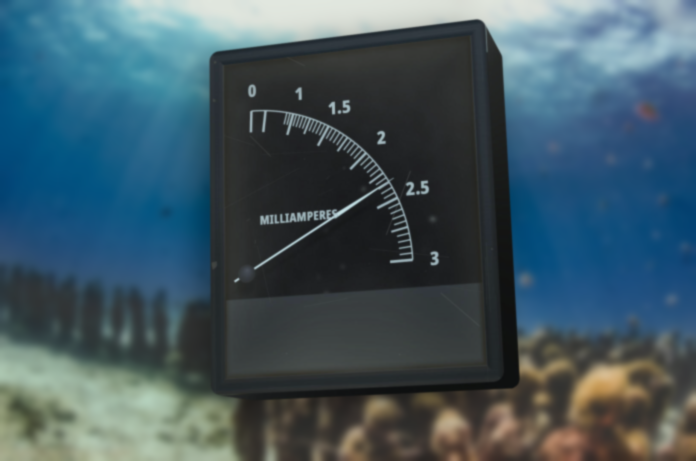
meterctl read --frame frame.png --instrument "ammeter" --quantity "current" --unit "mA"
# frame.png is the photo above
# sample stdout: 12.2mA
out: 2.35mA
